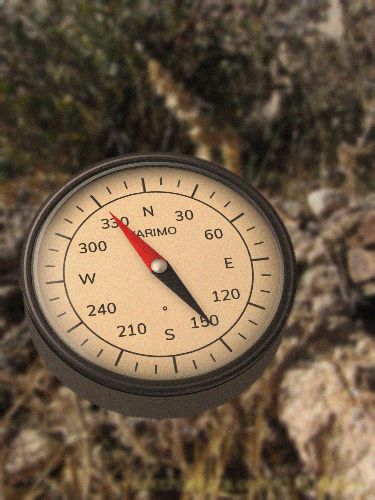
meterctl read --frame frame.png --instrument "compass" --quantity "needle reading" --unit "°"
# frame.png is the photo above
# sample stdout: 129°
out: 330°
